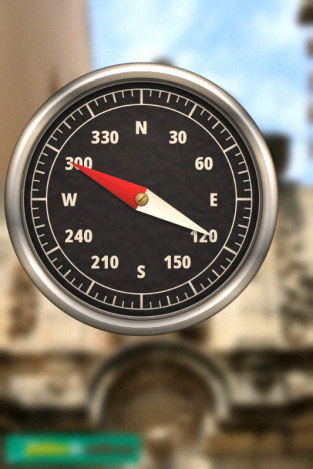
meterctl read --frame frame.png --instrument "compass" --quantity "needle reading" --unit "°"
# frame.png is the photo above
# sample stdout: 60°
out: 297.5°
